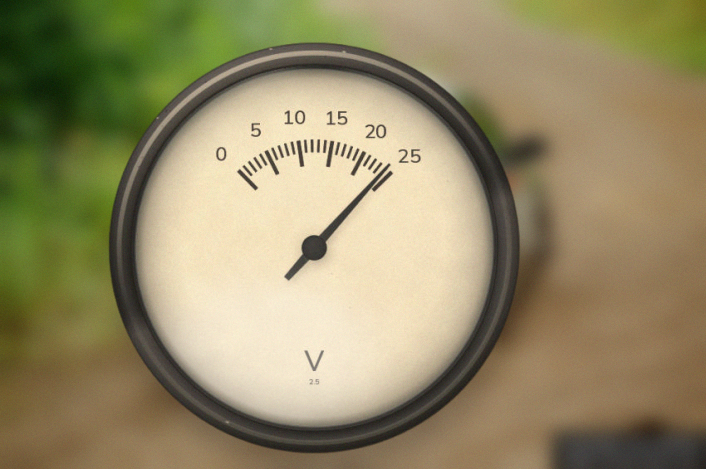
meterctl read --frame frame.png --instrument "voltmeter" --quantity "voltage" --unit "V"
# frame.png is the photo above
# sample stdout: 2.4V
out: 24V
